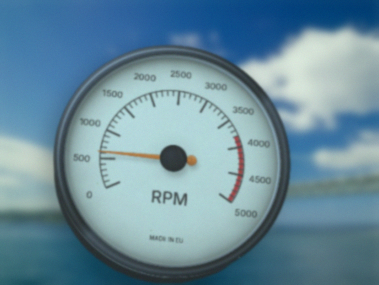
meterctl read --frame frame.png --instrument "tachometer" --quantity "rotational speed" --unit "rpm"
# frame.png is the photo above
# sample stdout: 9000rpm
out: 600rpm
